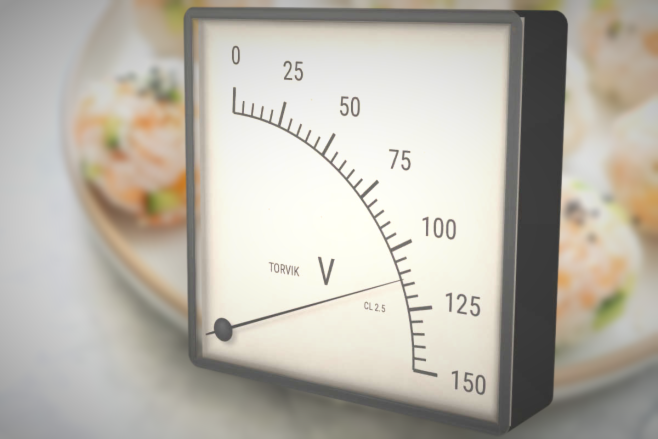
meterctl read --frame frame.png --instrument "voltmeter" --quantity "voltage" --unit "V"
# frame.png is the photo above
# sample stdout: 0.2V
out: 112.5V
